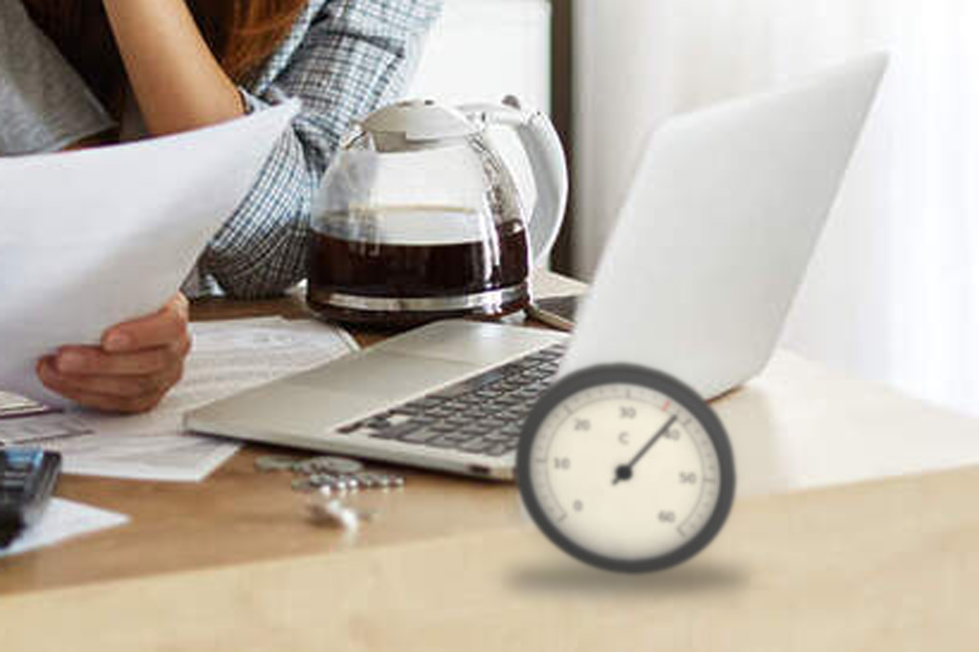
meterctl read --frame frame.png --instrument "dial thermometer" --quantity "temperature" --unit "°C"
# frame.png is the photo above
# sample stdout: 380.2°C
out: 38°C
